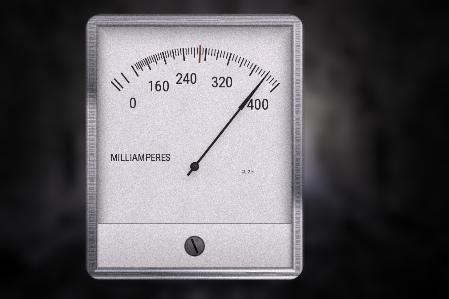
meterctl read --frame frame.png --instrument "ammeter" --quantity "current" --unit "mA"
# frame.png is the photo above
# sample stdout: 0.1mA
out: 380mA
